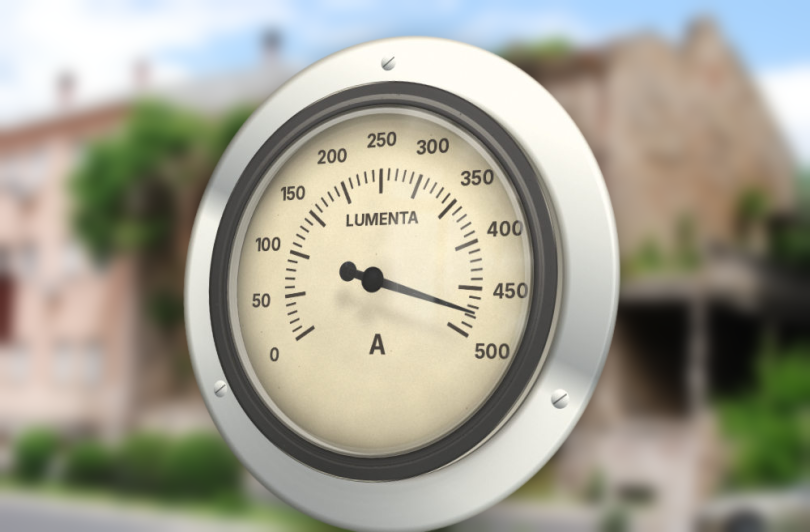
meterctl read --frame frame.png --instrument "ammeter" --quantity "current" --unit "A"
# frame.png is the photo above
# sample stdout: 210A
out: 475A
